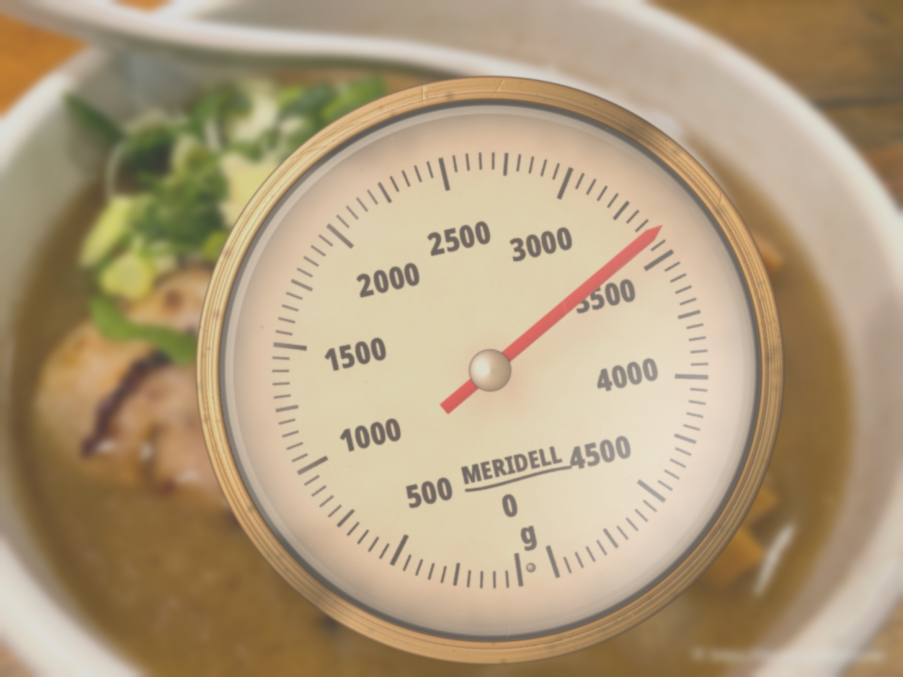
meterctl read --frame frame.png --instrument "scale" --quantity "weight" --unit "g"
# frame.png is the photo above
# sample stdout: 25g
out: 3400g
